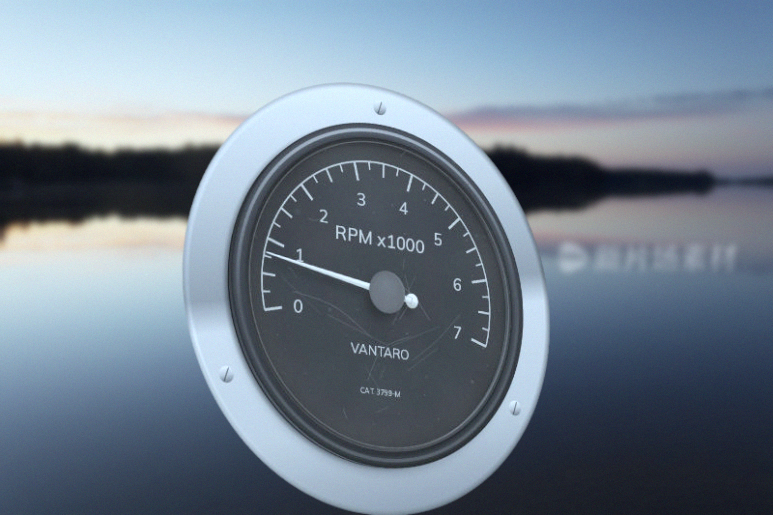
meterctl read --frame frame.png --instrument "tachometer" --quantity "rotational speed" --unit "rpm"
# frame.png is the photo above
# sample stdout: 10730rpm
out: 750rpm
